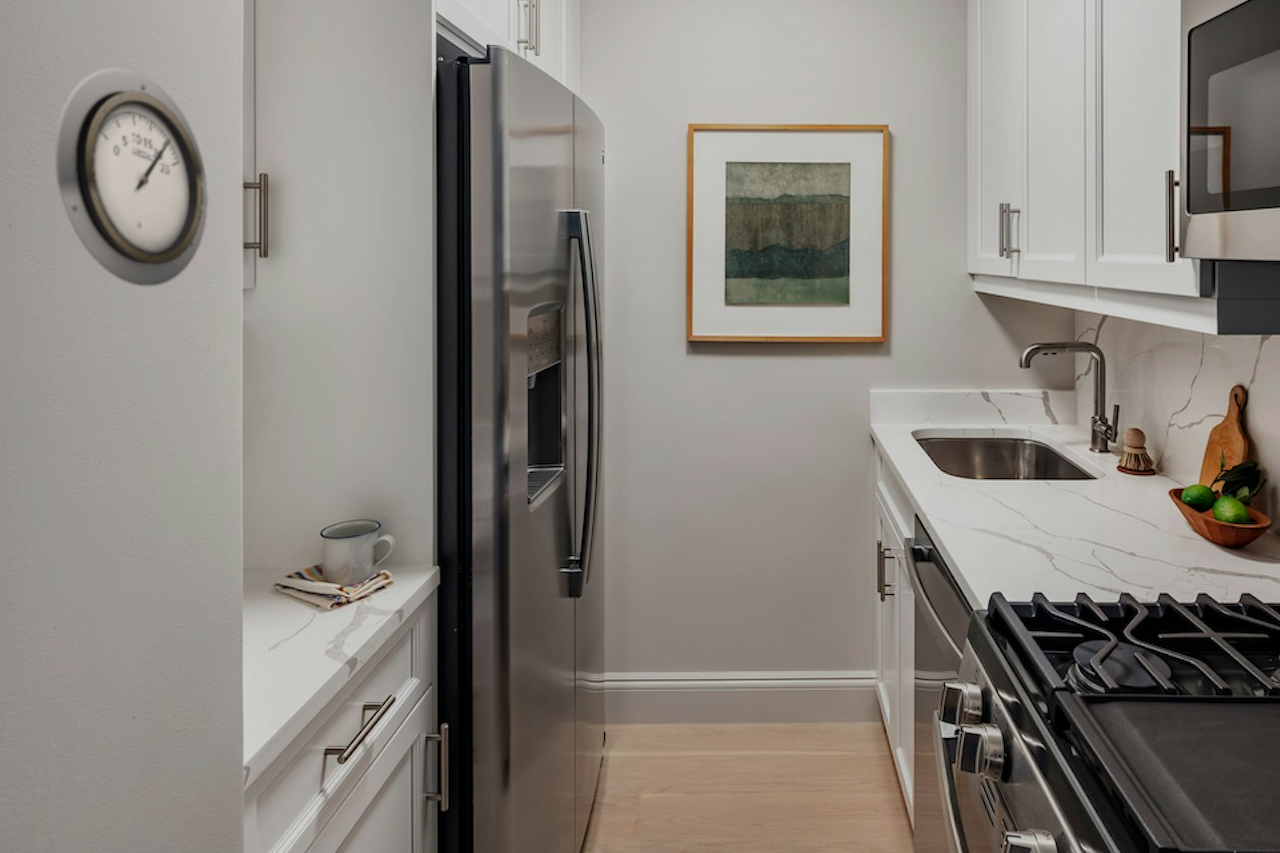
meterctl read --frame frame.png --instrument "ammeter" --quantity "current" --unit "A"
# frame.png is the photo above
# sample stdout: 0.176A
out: 20A
